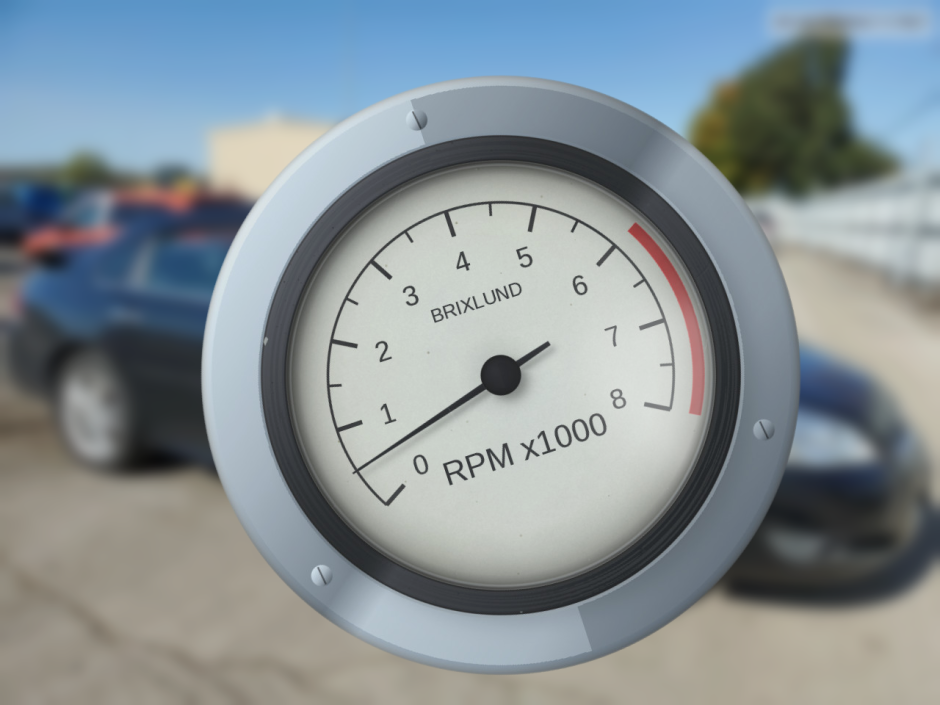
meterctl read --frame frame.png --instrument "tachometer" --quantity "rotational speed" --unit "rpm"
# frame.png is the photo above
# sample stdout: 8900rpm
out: 500rpm
